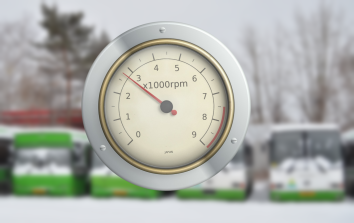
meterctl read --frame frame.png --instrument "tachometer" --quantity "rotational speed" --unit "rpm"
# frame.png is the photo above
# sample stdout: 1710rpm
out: 2750rpm
